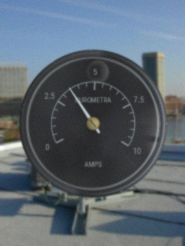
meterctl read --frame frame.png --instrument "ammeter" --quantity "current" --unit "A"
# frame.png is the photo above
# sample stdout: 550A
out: 3.5A
